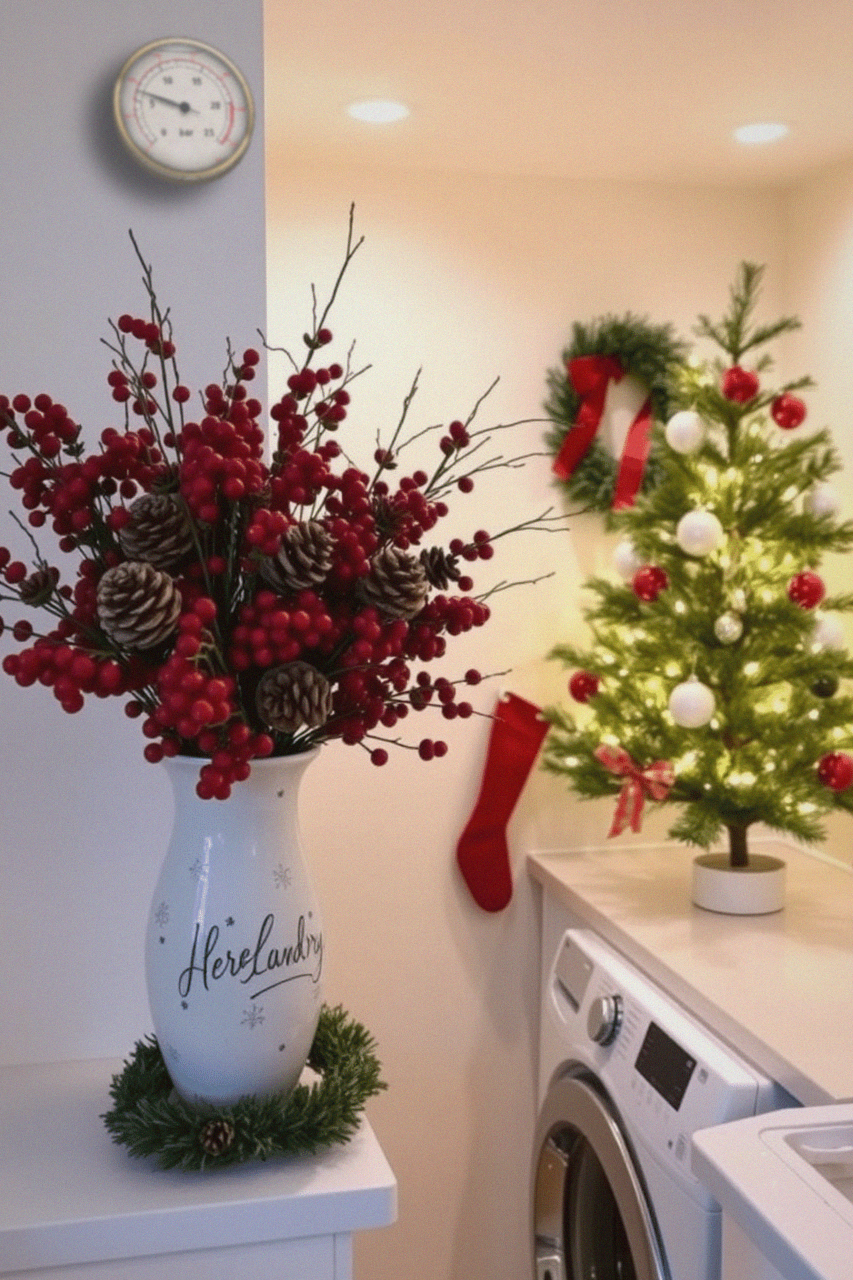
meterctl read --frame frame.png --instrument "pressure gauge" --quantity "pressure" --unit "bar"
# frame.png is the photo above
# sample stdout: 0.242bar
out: 6bar
